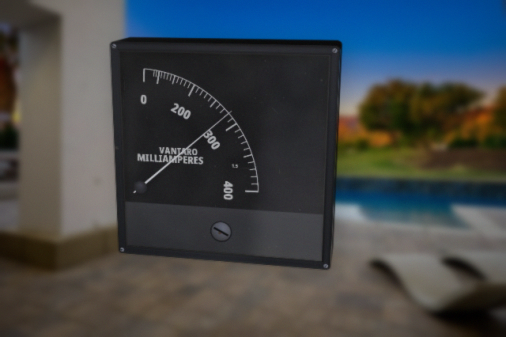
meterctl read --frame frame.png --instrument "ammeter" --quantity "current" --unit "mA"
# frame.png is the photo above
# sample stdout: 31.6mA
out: 280mA
